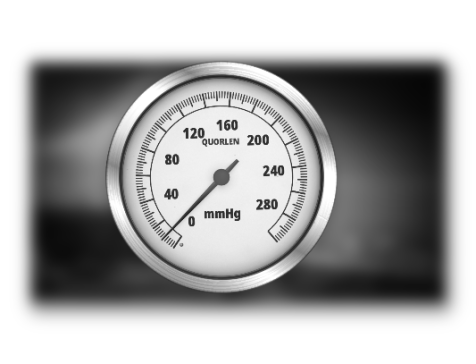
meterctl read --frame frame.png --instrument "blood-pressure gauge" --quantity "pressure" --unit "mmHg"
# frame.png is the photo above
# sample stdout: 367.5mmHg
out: 10mmHg
